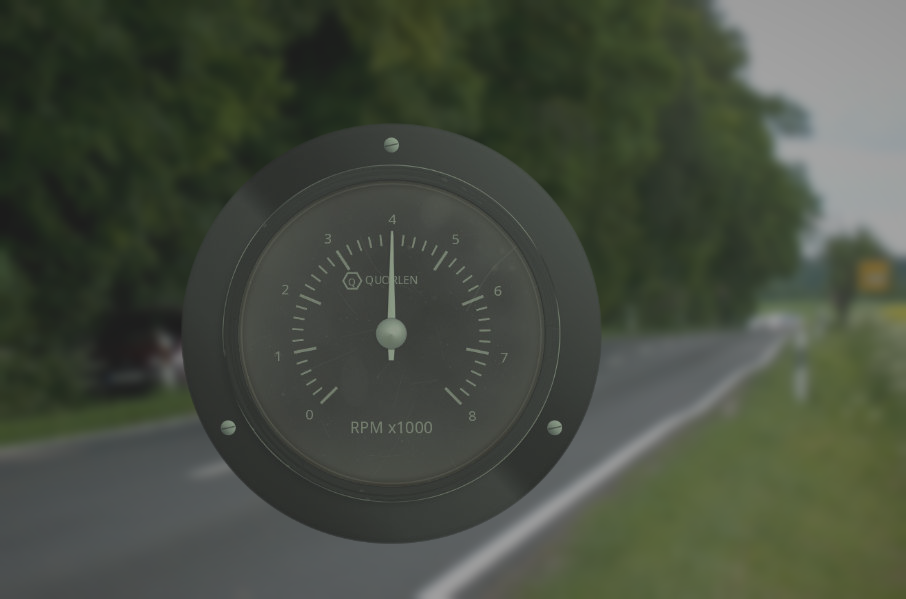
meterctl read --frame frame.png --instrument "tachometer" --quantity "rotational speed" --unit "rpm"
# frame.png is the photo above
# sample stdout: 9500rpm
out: 4000rpm
